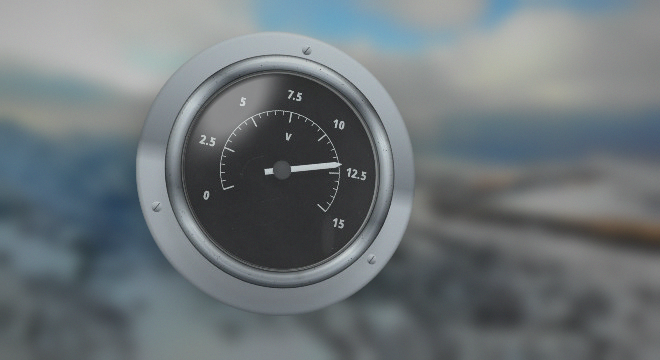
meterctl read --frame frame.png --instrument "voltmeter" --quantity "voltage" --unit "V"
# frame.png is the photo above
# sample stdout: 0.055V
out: 12V
